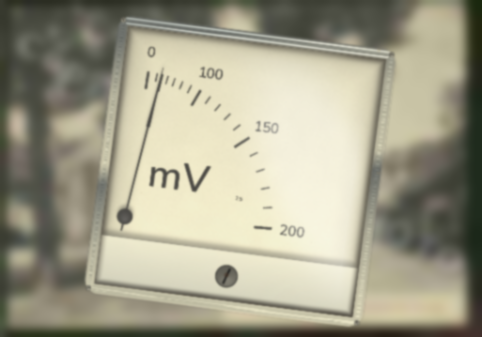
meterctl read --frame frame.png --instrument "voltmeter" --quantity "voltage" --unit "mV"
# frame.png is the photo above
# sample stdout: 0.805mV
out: 50mV
